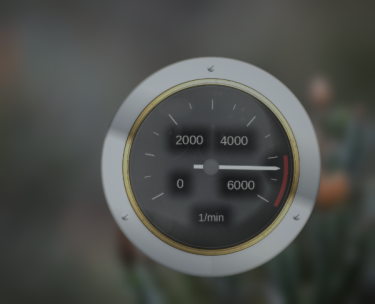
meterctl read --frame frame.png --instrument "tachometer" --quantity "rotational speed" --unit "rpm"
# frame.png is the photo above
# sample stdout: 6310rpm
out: 5250rpm
